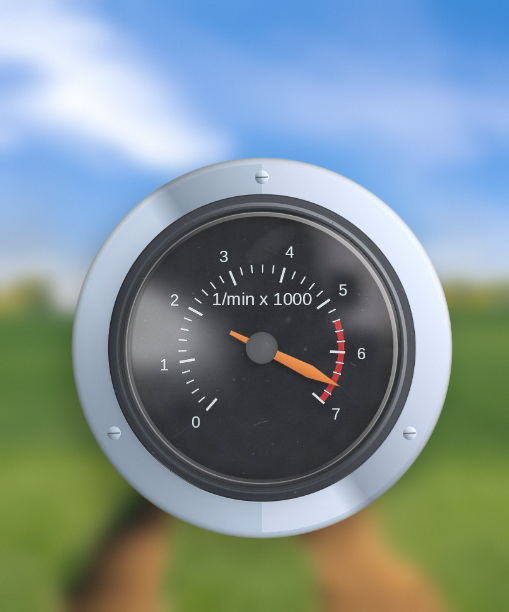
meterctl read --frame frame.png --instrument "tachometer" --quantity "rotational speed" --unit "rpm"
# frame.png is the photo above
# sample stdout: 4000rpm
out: 6600rpm
